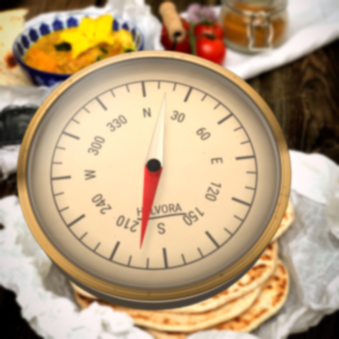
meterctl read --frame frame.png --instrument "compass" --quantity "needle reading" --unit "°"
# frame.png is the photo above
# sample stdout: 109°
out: 195°
